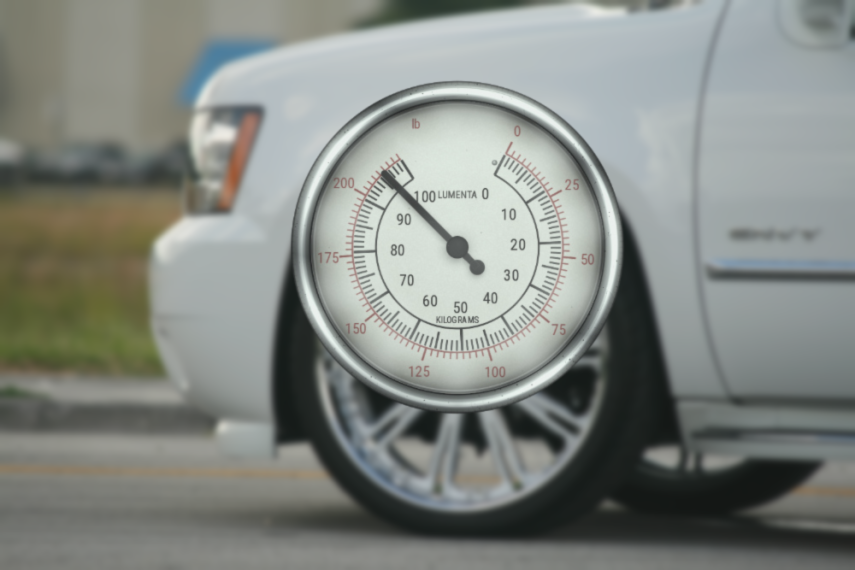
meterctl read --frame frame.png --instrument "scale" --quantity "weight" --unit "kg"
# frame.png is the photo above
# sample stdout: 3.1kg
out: 96kg
